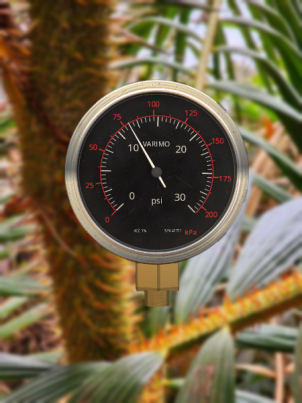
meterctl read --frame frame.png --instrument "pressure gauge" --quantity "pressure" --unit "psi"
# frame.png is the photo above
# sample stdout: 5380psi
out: 11.5psi
